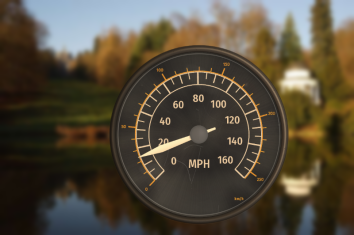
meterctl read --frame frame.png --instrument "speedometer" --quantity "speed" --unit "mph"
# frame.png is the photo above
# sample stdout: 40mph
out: 15mph
